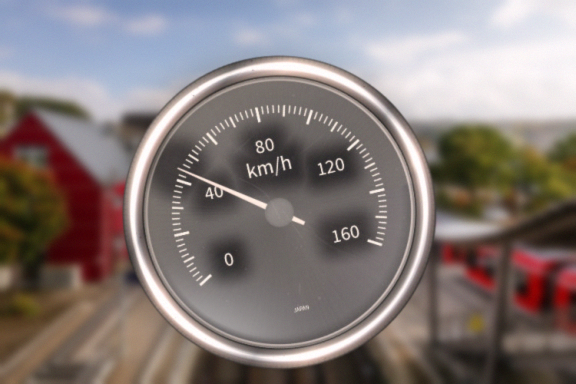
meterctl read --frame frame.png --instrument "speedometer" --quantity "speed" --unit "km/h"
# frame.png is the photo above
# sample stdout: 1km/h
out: 44km/h
